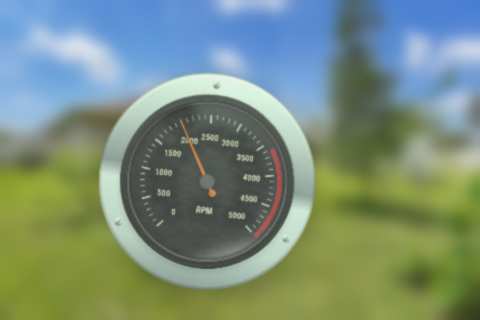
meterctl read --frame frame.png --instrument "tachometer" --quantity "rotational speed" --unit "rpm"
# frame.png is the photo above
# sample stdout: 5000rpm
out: 2000rpm
